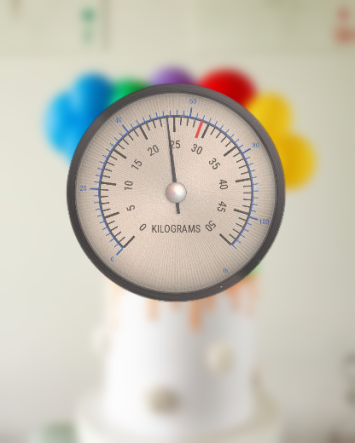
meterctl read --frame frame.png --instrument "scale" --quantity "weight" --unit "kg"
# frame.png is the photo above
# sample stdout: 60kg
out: 24kg
